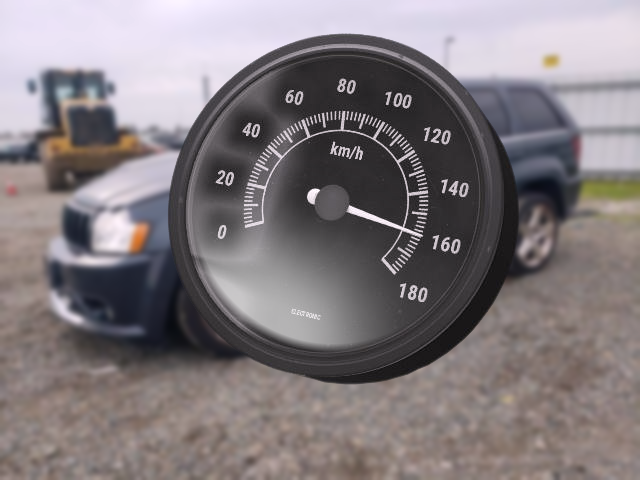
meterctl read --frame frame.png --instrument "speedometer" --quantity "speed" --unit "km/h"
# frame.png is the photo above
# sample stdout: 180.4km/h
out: 160km/h
